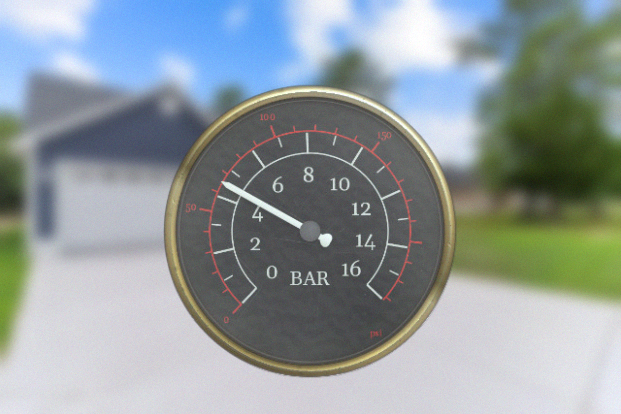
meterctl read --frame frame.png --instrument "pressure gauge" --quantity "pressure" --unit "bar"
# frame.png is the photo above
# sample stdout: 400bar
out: 4.5bar
